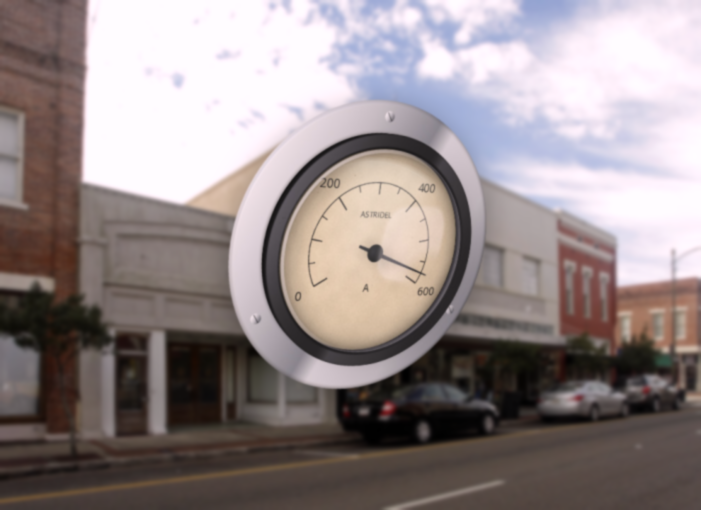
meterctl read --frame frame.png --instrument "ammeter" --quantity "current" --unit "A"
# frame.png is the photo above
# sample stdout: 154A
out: 575A
